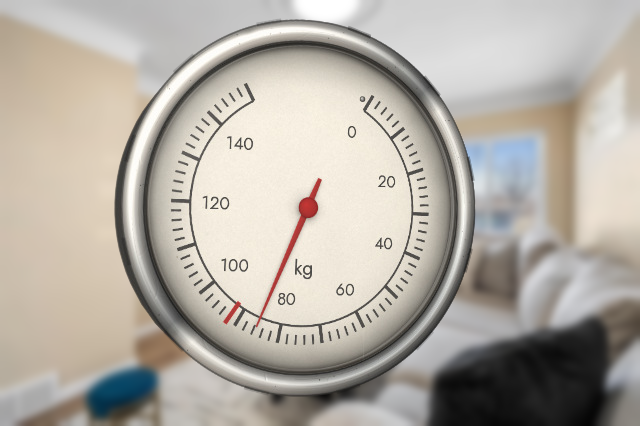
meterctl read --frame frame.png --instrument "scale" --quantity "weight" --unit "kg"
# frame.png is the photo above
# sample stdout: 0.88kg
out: 86kg
